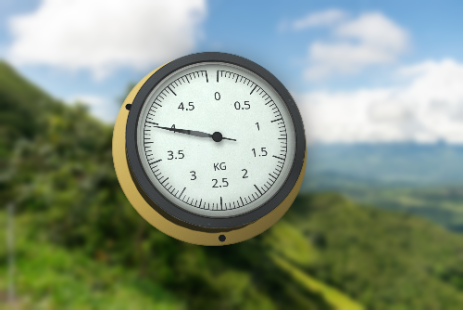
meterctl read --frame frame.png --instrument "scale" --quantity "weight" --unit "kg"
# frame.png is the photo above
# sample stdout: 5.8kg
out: 3.95kg
